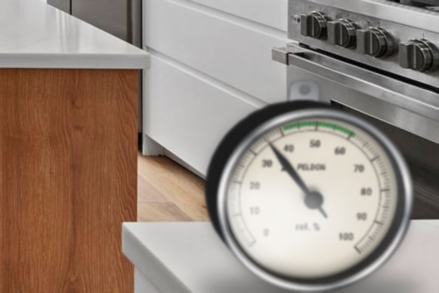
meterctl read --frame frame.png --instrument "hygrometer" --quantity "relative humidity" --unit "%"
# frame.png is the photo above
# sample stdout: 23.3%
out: 35%
